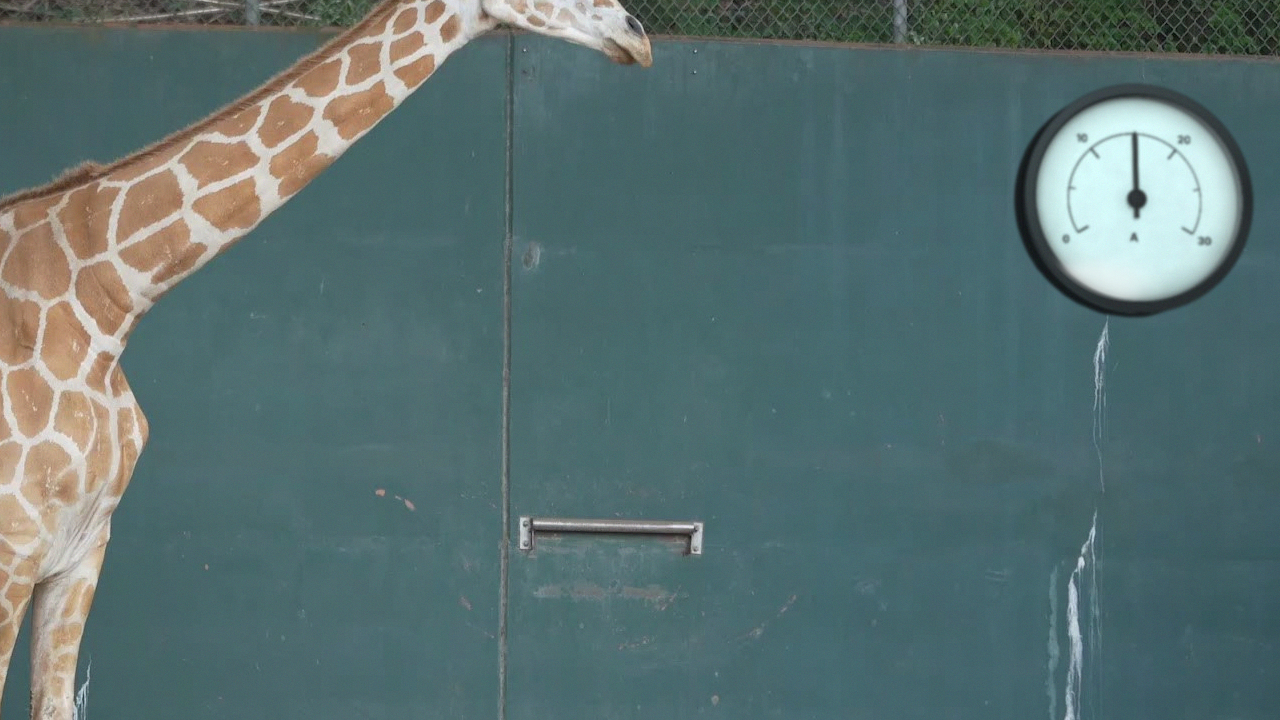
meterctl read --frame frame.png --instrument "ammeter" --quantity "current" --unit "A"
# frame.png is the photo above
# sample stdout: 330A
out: 15A
